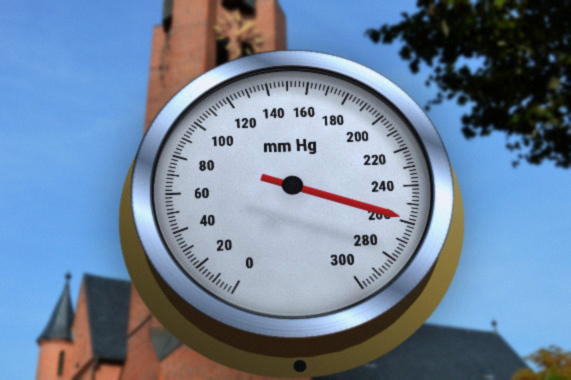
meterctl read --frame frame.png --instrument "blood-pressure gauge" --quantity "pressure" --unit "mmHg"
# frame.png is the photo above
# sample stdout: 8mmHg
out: 260mmHg
